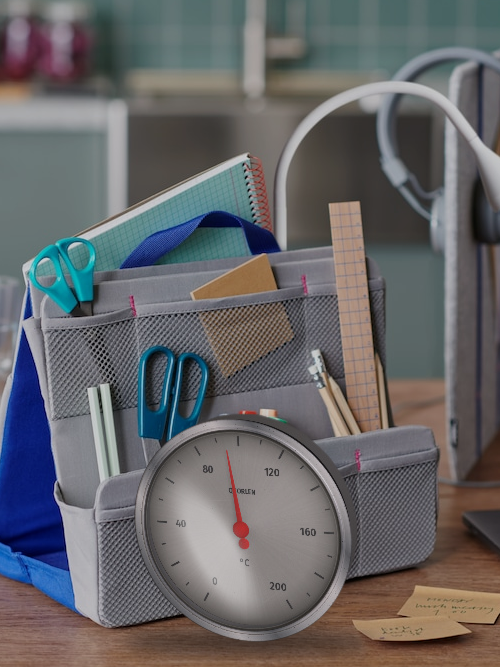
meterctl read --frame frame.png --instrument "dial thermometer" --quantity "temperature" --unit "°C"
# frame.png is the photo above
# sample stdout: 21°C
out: 95°C
